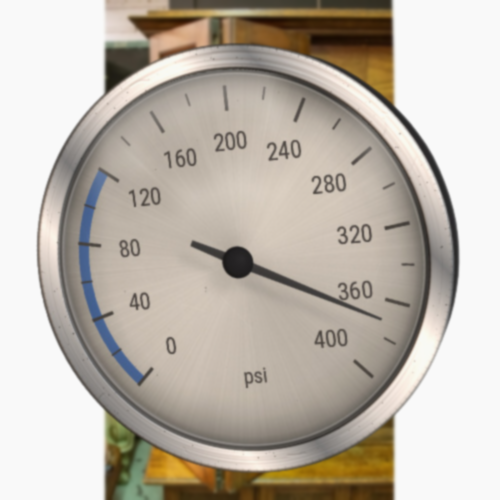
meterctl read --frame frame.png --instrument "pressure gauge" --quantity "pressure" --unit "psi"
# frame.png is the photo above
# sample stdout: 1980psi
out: 370psi
